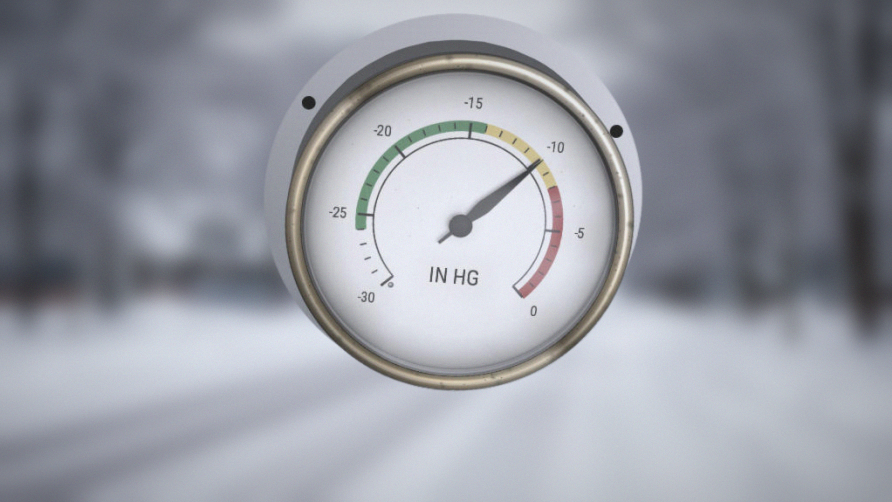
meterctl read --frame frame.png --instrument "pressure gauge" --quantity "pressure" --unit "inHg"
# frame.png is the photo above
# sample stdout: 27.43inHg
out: -10inHg
